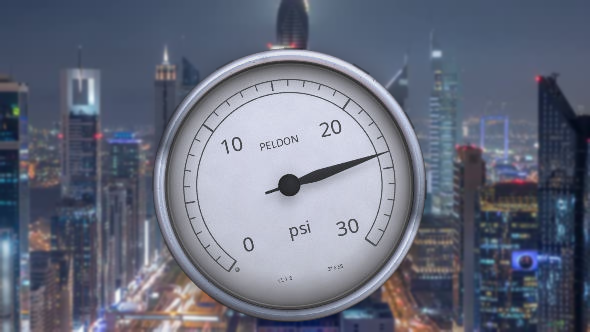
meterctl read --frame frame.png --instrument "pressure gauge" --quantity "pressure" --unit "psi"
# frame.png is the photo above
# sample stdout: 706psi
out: 24psi
